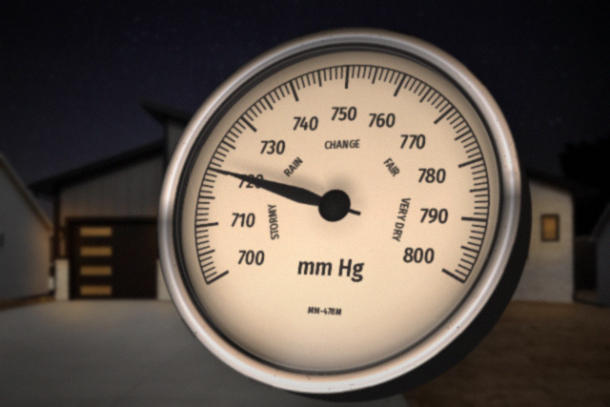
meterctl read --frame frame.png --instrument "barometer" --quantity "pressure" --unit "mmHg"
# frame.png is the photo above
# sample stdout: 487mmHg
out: 720mmHg
